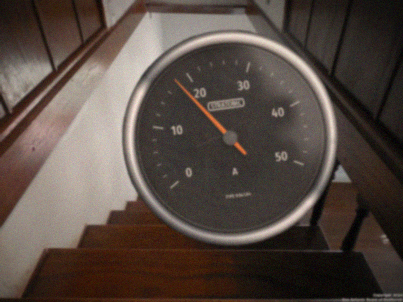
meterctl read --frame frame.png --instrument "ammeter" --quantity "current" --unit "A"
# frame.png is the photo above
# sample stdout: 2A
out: 18A
